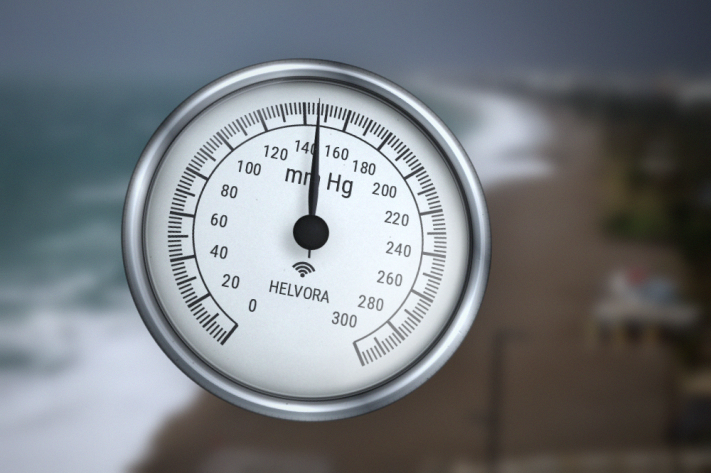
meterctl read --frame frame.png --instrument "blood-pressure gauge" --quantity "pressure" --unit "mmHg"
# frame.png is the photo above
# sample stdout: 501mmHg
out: 146mmHg
